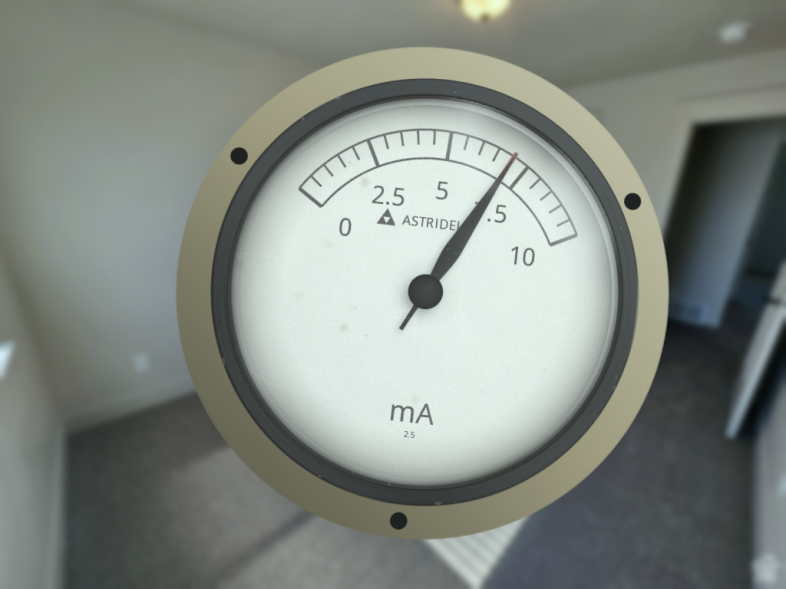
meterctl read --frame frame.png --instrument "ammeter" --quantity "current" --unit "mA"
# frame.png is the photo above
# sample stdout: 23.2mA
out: 7mA
